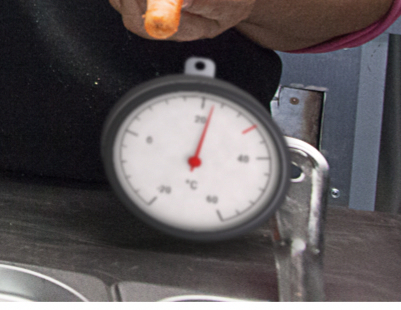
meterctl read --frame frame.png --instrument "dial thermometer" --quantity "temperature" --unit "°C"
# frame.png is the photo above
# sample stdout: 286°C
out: 22°C
